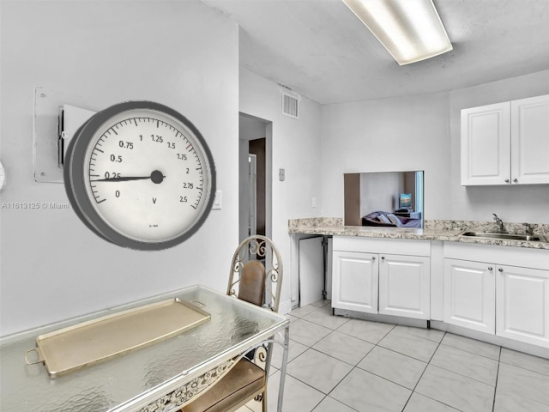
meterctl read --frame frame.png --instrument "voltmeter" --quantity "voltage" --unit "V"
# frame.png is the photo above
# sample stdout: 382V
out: 0.2V
